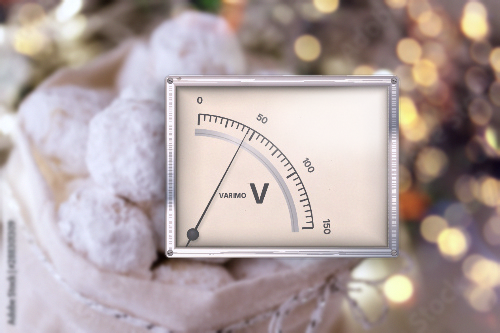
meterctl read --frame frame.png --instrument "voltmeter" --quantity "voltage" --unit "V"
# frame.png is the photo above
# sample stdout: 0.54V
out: 45V
